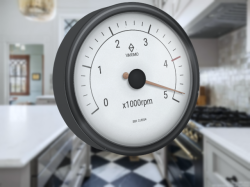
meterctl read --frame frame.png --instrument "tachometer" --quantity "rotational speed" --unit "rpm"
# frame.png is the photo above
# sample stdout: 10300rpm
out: 4800rpm
